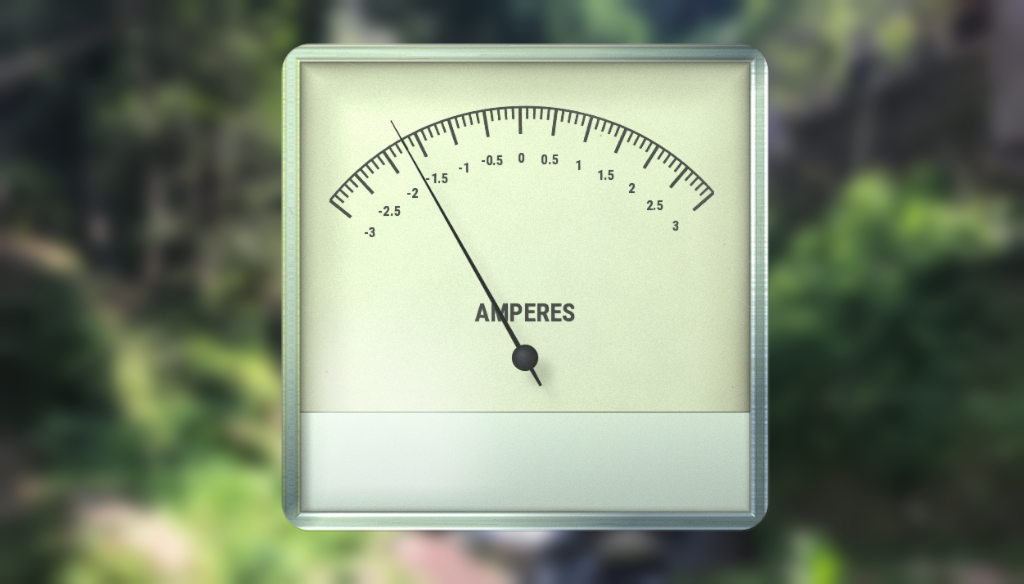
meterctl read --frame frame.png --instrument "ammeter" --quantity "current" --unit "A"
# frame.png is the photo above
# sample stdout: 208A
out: -1.7A
